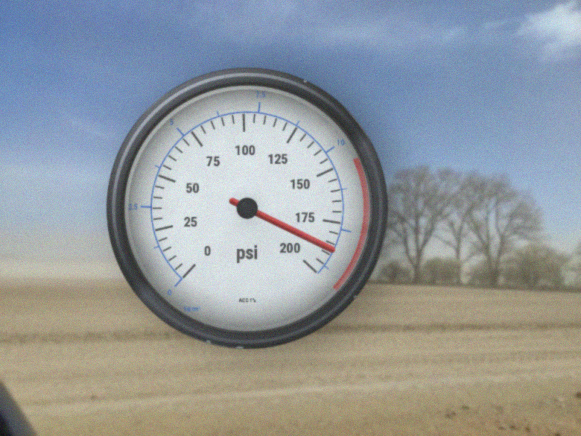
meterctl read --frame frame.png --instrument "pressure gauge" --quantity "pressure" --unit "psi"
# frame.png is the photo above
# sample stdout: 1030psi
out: 187.5psi
